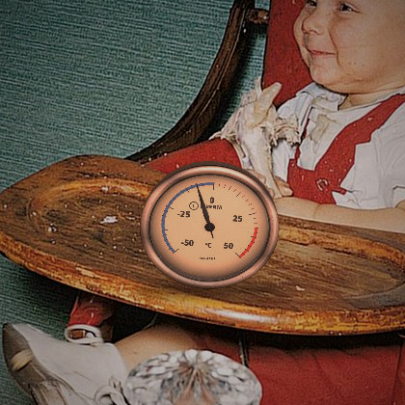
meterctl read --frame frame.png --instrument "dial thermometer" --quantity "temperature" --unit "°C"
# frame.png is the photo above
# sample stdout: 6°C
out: -7.5°C
